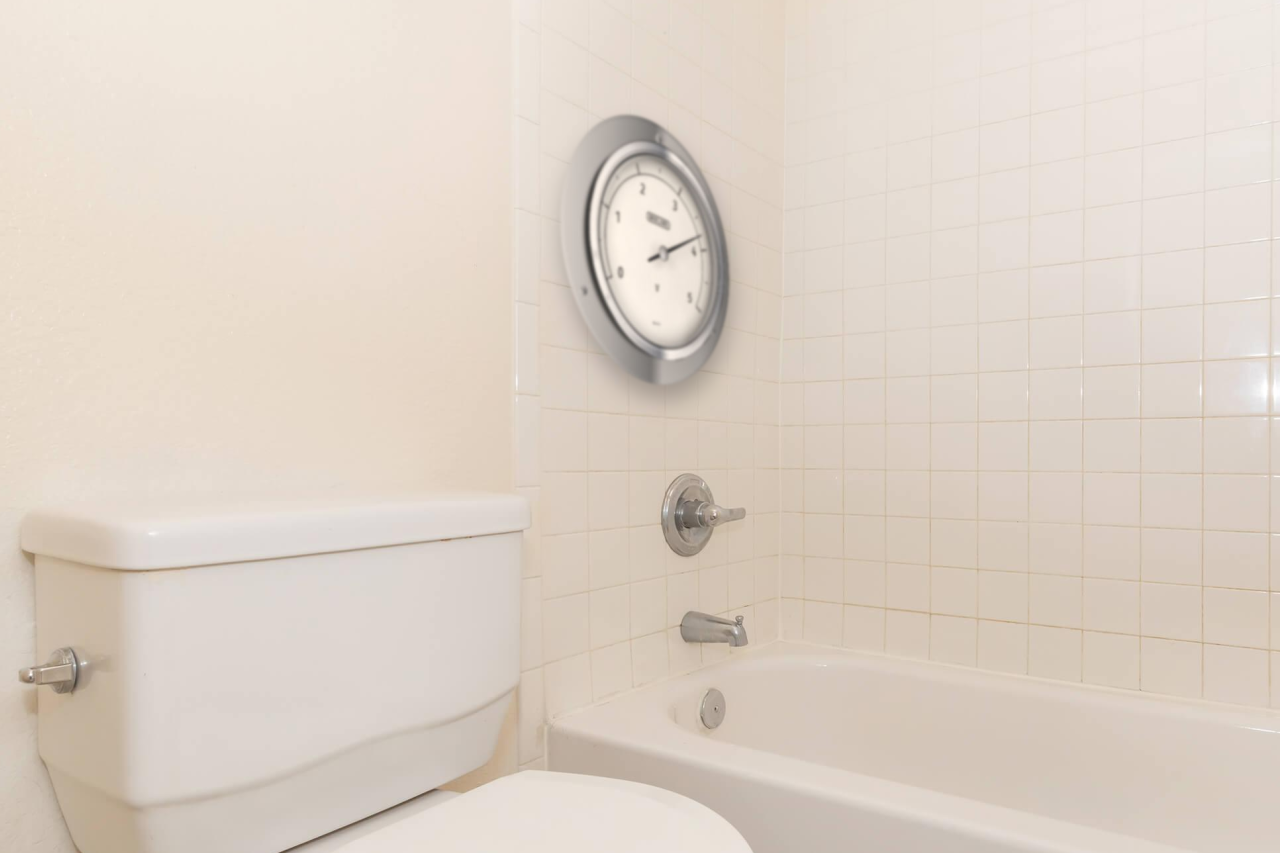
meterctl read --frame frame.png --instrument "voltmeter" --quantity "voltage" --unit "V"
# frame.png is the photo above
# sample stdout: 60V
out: 3.75V
